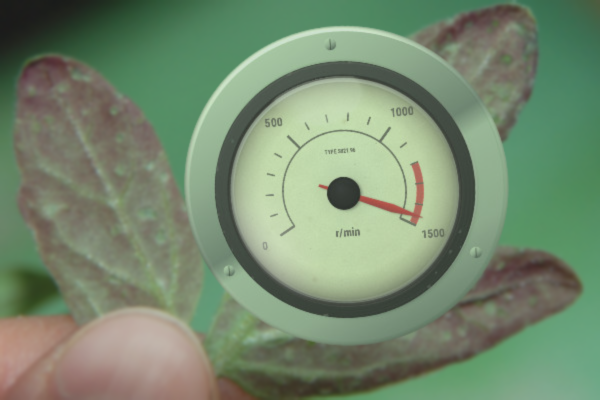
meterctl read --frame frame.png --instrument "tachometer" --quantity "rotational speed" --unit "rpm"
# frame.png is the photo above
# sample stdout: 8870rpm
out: 1450rpm
